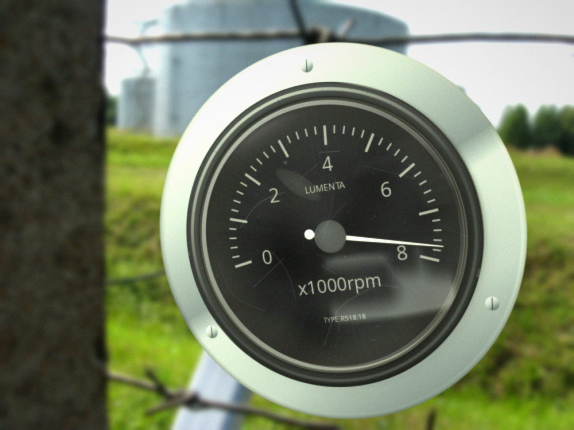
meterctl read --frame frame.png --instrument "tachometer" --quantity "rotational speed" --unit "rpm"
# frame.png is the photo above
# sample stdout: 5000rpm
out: 7700rpm
